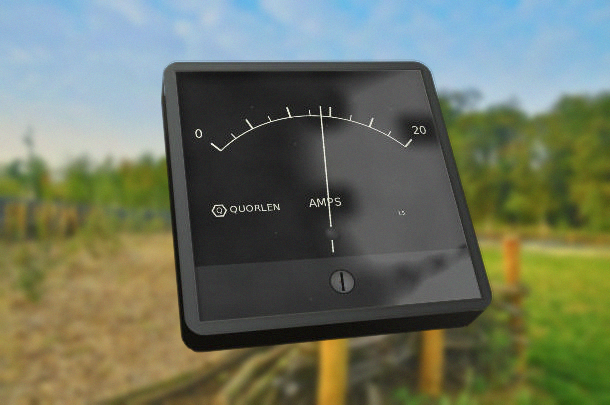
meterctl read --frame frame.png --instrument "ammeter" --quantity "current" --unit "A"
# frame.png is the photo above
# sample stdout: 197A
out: 11A
